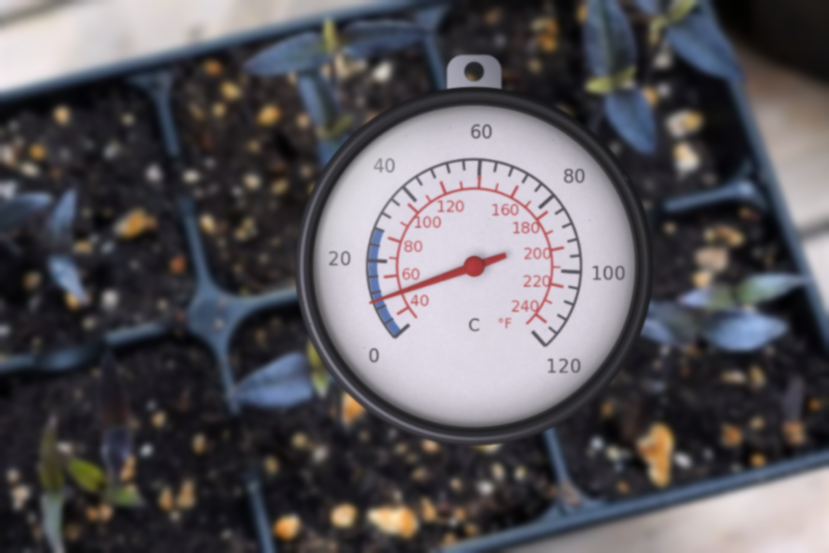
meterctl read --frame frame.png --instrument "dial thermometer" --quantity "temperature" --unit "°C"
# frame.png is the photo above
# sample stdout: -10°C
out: 10°C
